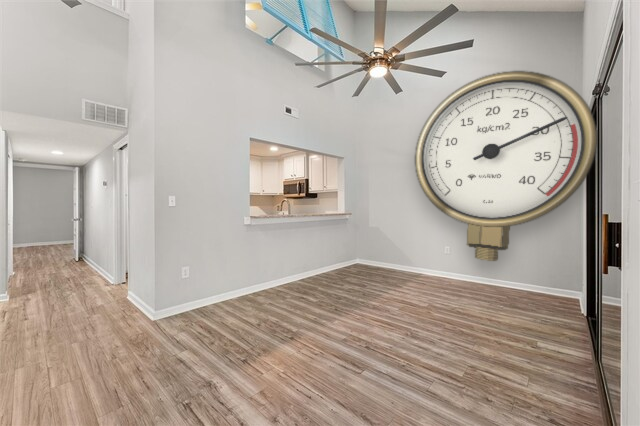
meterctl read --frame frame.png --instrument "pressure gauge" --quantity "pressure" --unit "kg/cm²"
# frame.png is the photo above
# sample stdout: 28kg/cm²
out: 30kg/cm²
